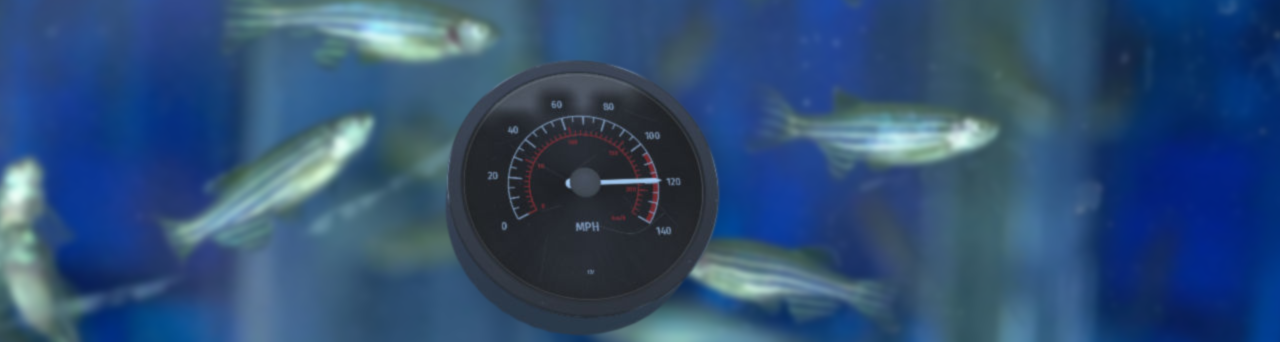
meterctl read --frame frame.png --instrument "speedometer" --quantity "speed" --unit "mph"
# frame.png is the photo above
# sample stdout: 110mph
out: 120mph
